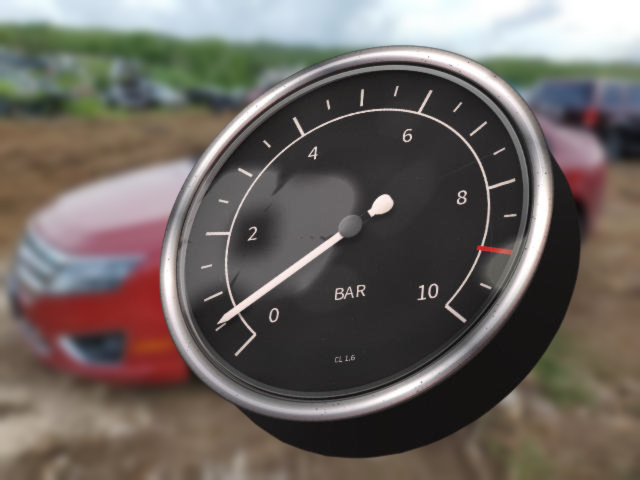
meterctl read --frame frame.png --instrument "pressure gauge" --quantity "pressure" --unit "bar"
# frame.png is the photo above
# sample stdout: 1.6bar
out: 0.5bar
